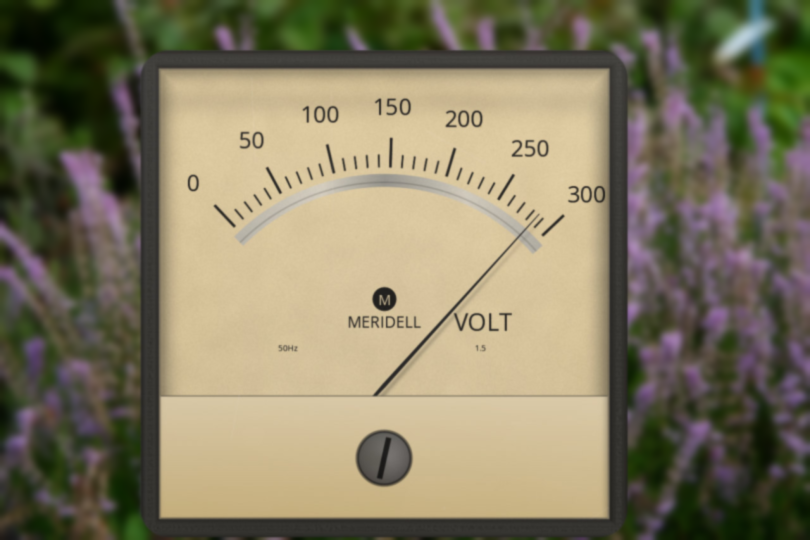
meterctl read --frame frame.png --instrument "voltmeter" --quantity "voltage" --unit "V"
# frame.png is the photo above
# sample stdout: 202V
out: 285V
